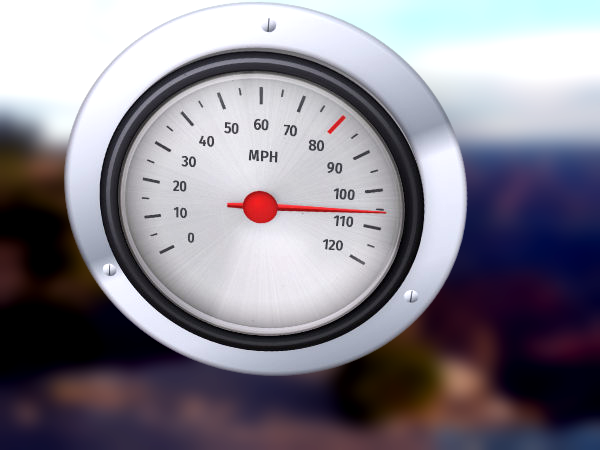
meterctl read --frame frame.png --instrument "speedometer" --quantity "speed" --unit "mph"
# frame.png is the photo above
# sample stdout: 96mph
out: 105mph
